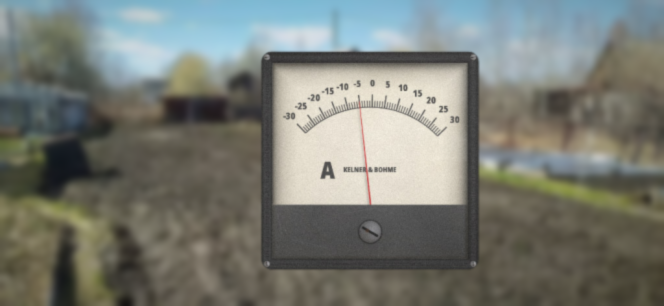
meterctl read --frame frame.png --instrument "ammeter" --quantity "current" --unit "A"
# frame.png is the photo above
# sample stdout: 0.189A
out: -5A
